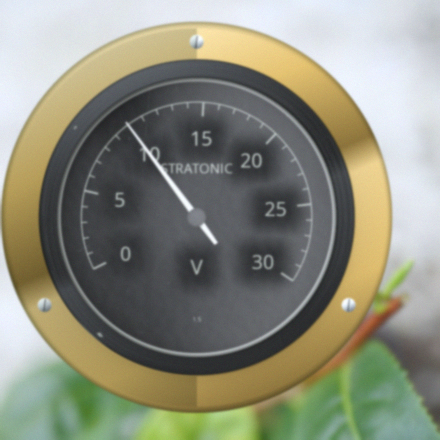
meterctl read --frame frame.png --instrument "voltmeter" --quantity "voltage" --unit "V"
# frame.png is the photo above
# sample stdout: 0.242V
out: 10V
